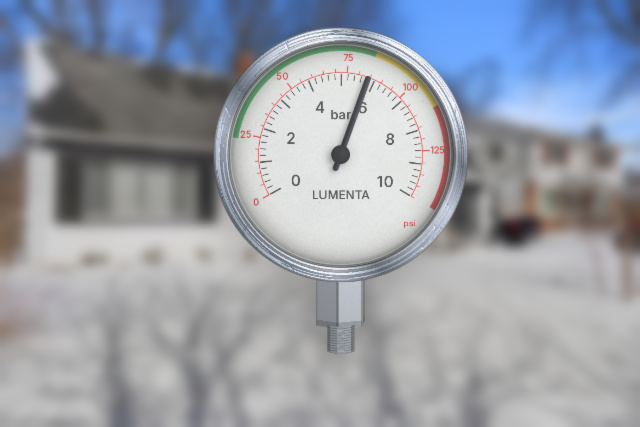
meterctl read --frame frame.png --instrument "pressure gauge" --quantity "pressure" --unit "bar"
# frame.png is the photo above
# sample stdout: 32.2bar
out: 5.8bar
